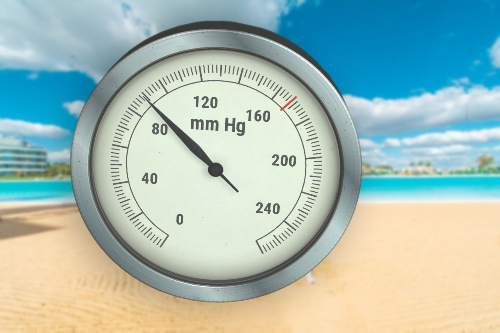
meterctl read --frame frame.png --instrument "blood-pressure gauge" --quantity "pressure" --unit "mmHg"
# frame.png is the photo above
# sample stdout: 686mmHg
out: 90mmHg
